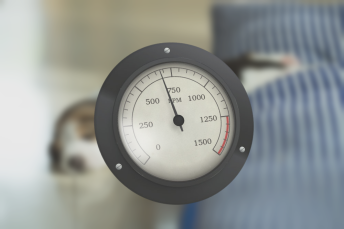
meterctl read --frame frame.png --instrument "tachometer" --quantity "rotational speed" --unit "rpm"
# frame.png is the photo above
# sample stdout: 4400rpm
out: 675rpm
